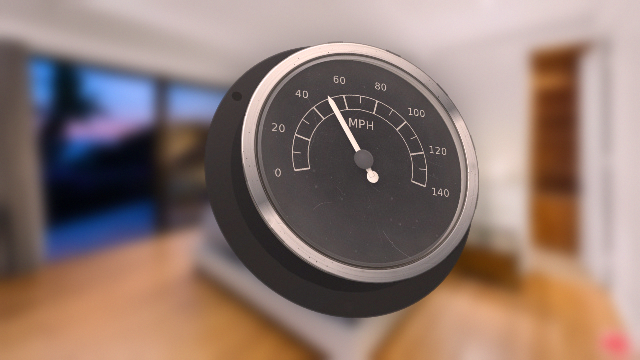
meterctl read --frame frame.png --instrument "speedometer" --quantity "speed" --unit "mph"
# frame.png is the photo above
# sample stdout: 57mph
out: 50mph
